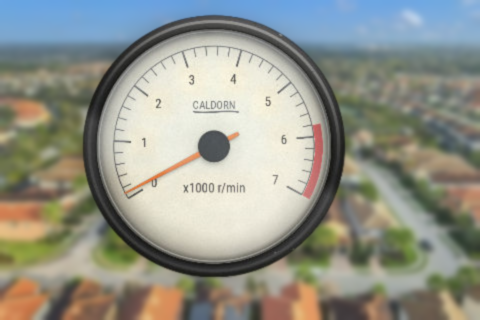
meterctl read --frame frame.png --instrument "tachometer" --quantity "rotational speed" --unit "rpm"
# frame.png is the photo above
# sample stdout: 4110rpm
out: 100rpm
